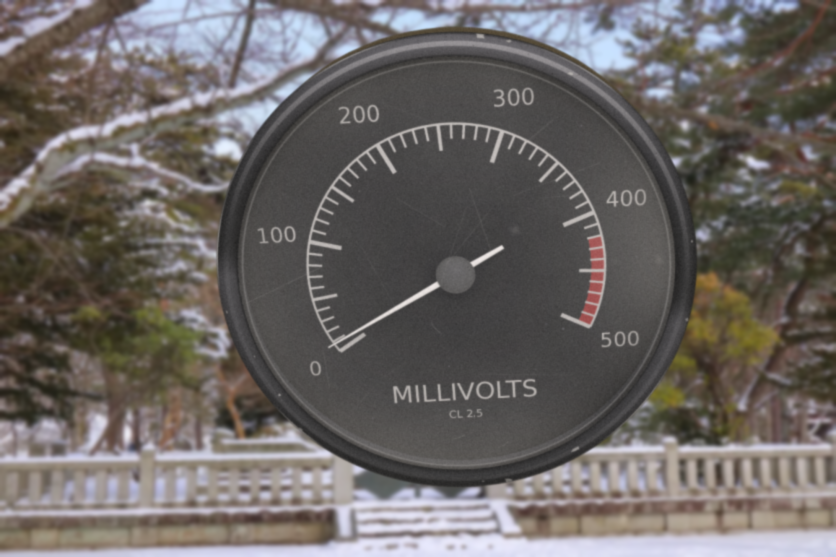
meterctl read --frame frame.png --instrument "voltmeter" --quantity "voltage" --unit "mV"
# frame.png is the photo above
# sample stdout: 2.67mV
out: 10mV
